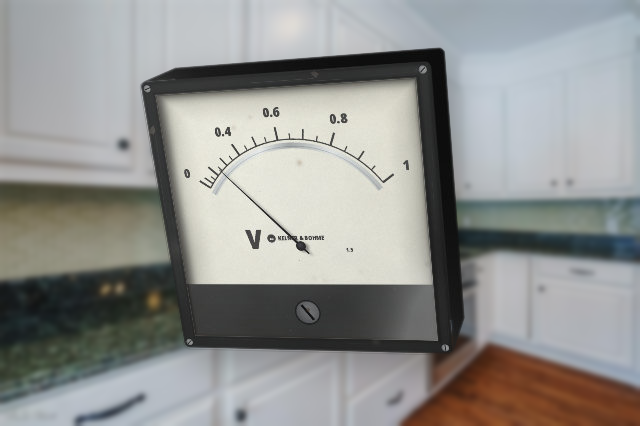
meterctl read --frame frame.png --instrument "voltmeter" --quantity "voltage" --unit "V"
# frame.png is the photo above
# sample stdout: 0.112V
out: 0.25V
